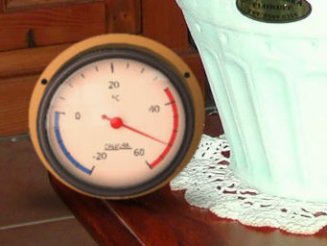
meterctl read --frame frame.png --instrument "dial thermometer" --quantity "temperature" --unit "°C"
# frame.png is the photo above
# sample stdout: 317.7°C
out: 52°C
